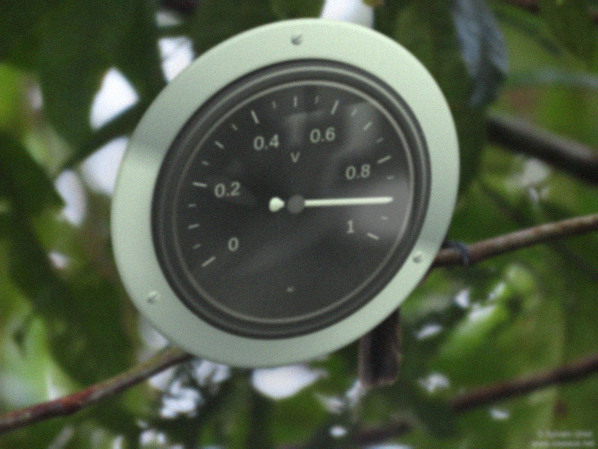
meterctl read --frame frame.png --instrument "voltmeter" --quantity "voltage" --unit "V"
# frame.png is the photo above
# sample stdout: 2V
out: 0.9V
